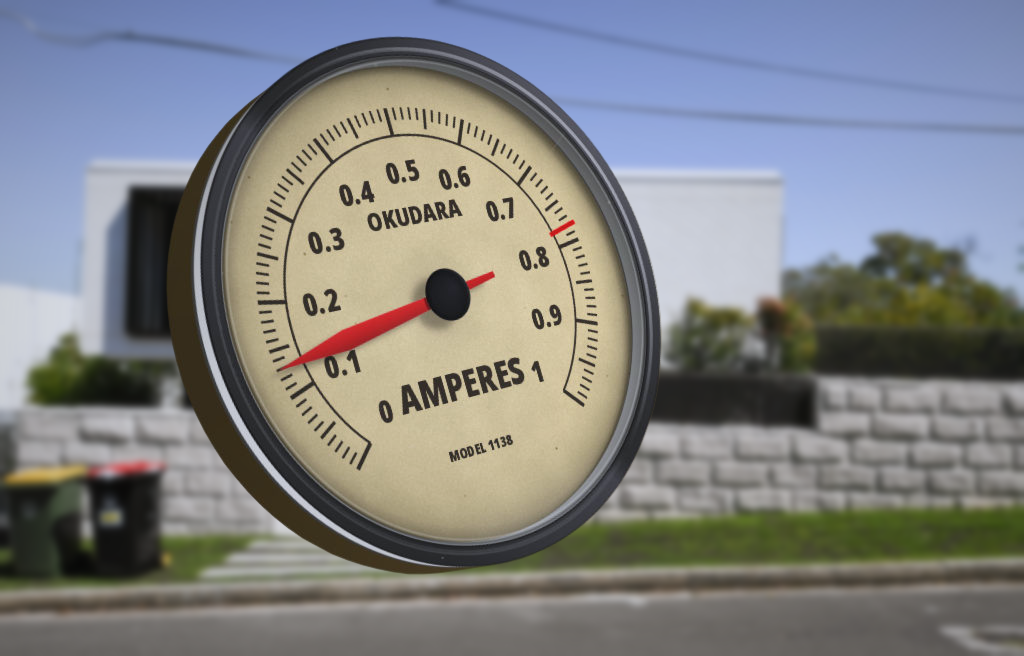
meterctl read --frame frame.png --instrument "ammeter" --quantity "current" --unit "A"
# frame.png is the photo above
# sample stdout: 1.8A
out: 0.13A
